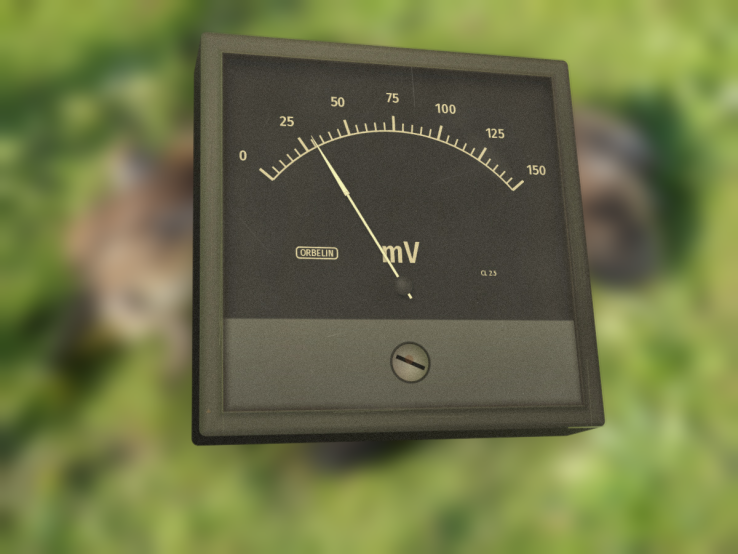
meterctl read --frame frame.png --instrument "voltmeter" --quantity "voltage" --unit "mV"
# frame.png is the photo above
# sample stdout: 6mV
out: 30mV
